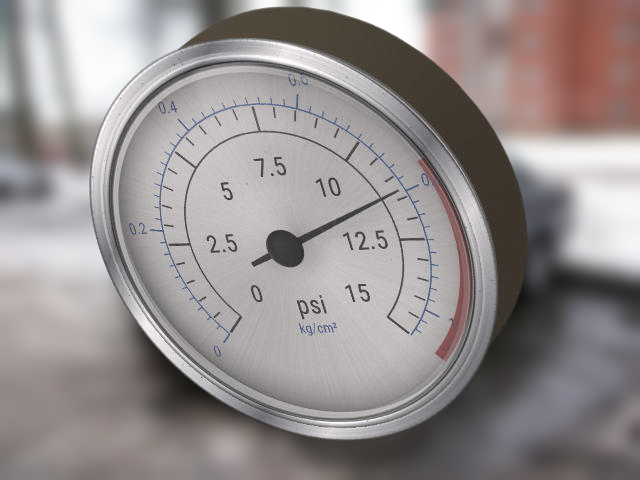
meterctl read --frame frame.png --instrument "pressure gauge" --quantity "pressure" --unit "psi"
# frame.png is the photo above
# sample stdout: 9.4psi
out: 11.25psi
